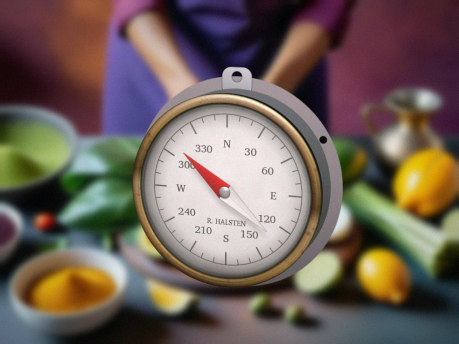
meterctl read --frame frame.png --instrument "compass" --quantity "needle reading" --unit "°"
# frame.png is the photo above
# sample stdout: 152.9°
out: 310°
